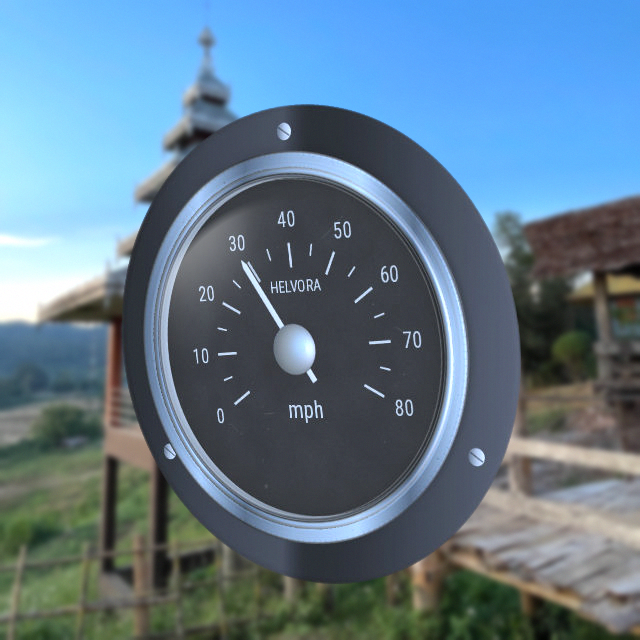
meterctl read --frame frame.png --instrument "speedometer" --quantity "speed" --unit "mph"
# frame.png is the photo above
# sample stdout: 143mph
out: 30mph
